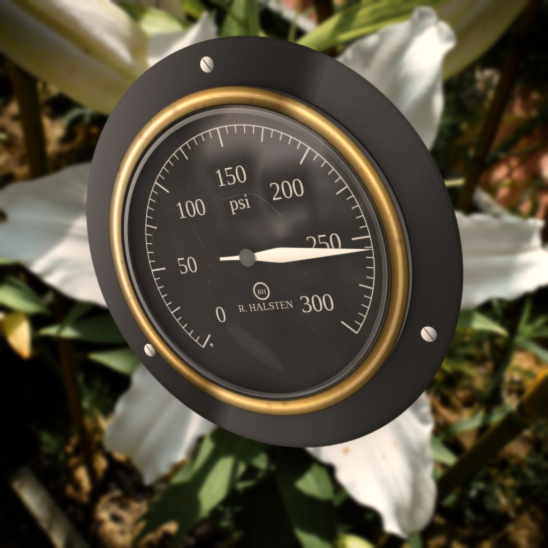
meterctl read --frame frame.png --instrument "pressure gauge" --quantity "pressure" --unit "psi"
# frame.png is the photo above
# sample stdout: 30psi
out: 255psi
